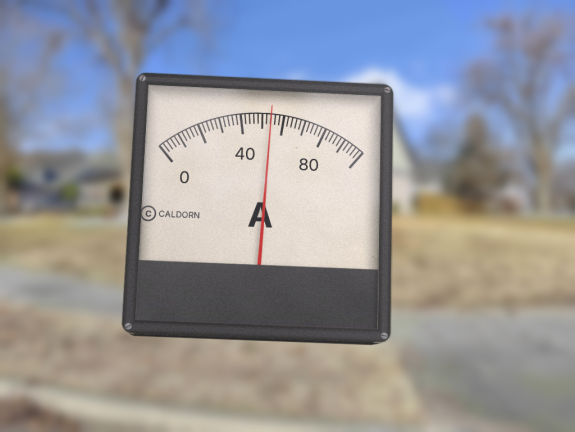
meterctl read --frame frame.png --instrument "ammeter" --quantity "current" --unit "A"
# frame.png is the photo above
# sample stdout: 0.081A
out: 54A
